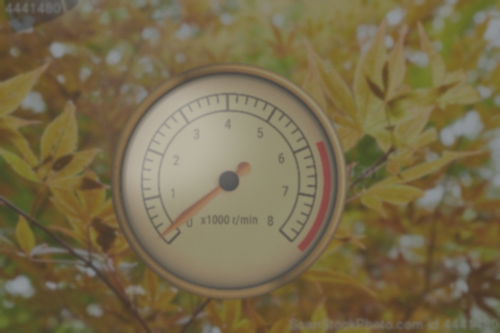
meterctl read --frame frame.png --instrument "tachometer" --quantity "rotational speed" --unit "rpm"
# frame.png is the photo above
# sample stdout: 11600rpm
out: 200rpm
